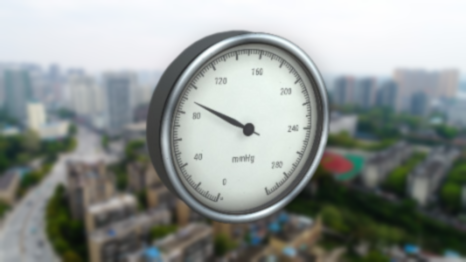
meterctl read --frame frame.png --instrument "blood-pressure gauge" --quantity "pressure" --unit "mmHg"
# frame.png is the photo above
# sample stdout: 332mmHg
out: 90mmHg
